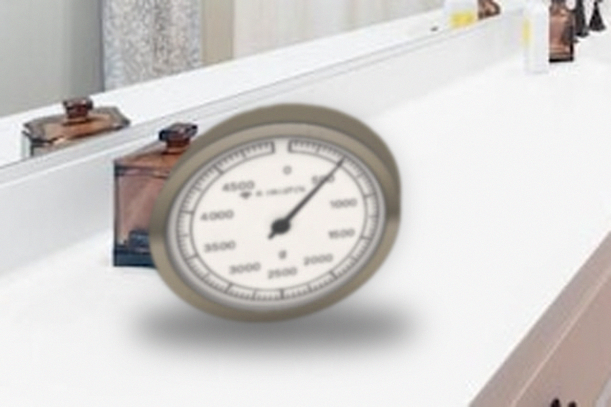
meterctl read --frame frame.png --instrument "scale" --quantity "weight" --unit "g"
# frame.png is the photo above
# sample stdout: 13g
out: 500g
